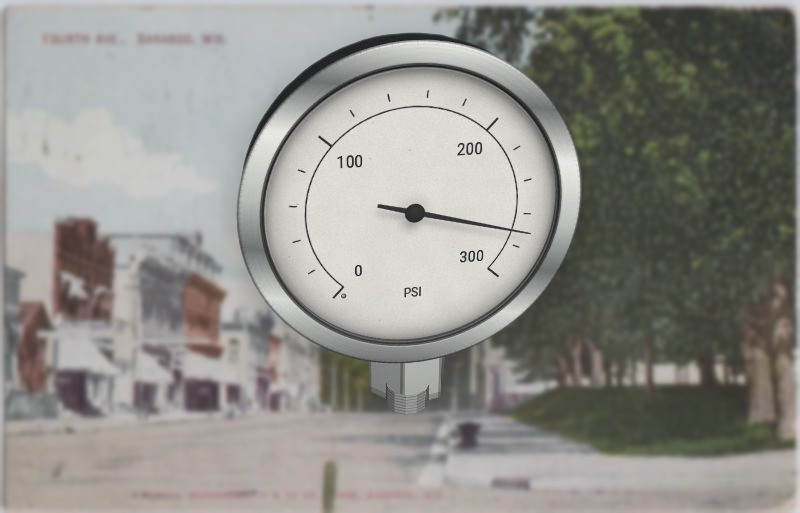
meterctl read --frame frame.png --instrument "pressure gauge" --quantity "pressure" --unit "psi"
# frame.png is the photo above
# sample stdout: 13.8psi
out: 270psi
